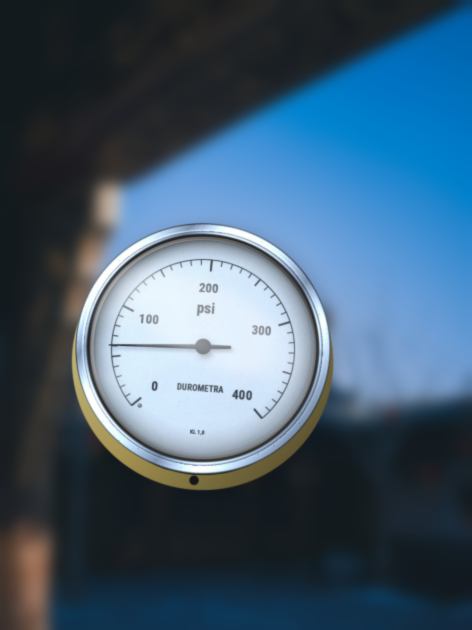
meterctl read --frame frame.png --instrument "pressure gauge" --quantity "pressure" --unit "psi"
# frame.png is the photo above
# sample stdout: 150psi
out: 60psi
